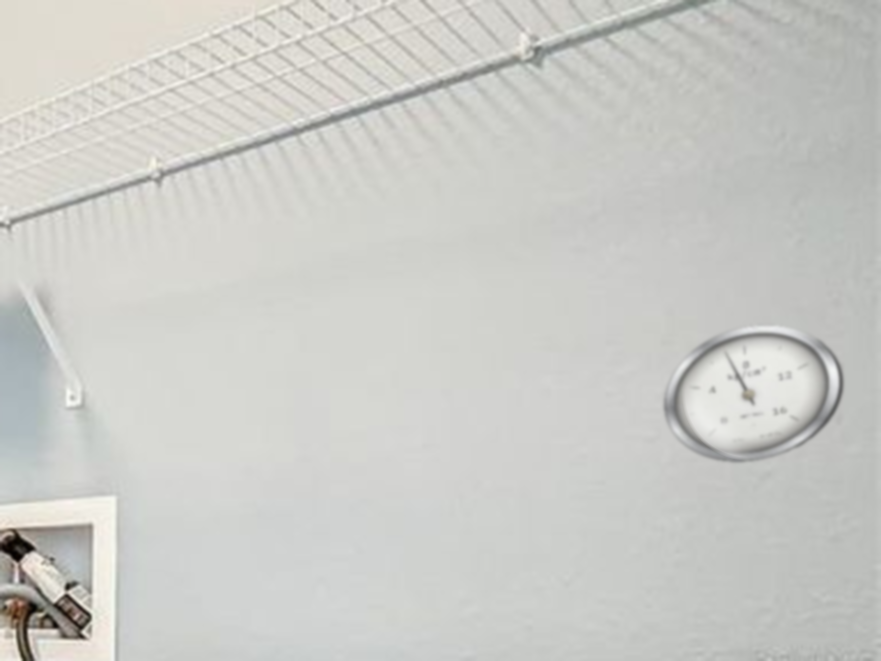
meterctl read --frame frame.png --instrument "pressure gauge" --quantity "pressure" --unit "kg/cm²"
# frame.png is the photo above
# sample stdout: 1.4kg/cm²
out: 7kg/cm²
